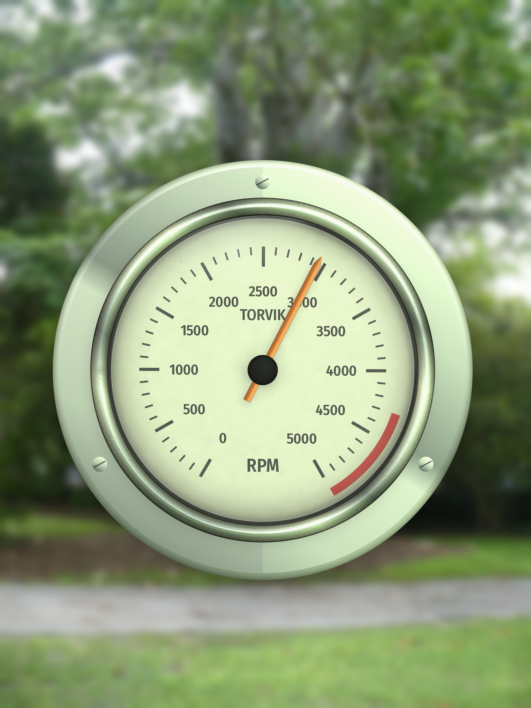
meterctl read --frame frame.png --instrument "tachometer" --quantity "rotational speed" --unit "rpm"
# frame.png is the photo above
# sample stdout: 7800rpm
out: 2950rpm
